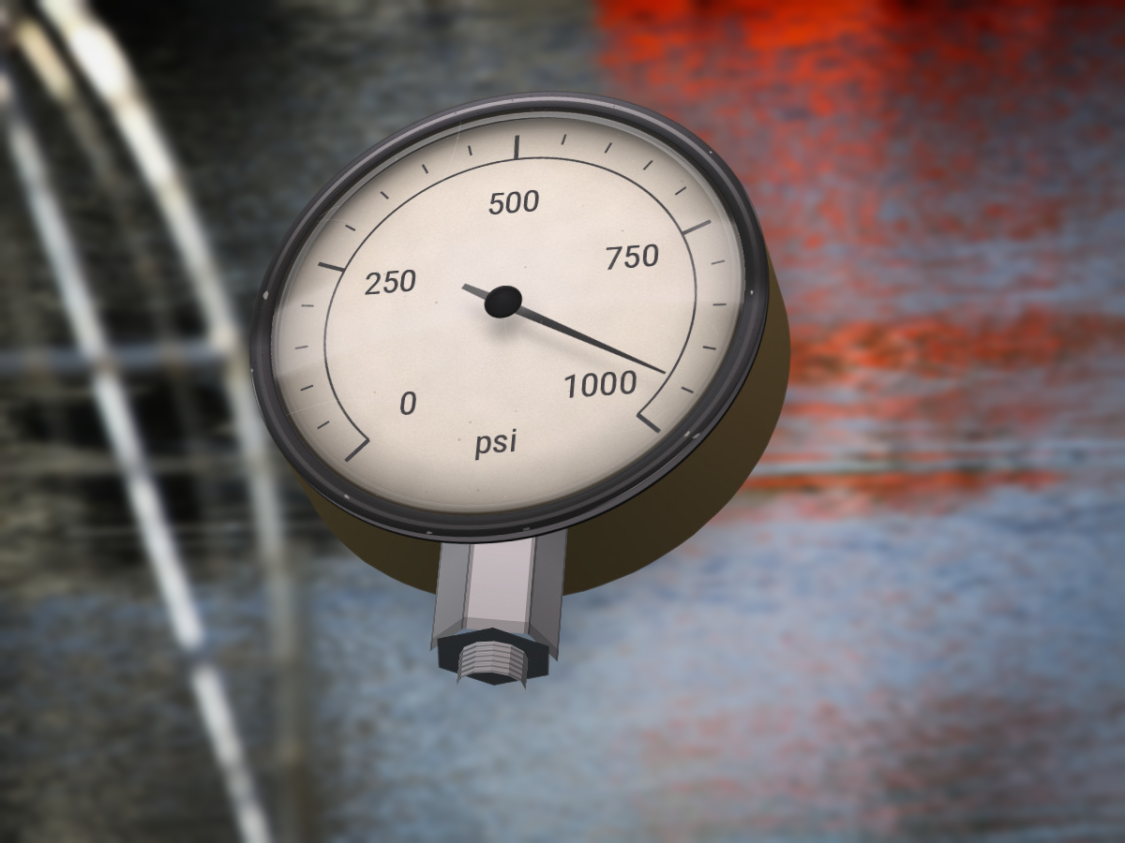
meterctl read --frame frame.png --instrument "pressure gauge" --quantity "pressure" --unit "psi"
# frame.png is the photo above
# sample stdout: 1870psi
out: 950psi
